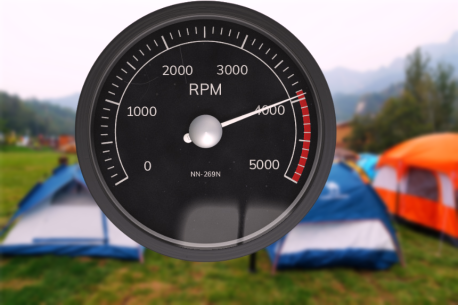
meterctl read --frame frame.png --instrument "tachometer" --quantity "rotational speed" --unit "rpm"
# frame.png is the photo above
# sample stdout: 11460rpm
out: 3950rpm
